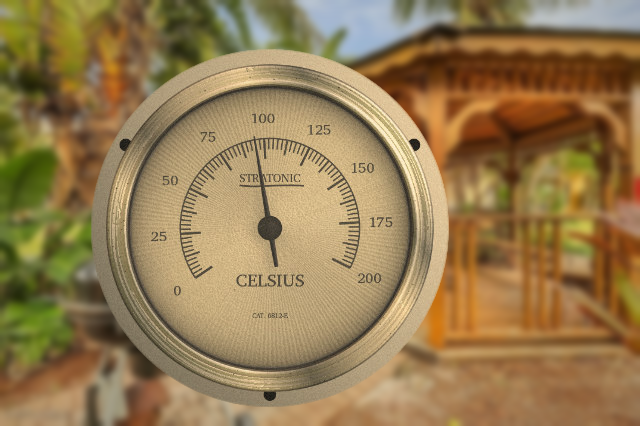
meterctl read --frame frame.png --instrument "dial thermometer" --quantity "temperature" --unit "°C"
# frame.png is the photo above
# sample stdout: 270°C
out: 95°C
